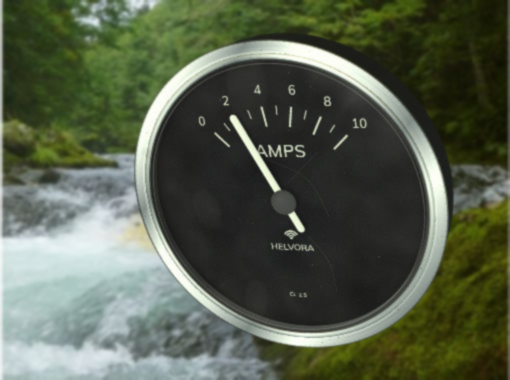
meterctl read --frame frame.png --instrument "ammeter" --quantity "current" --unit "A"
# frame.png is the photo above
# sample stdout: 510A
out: 2A
